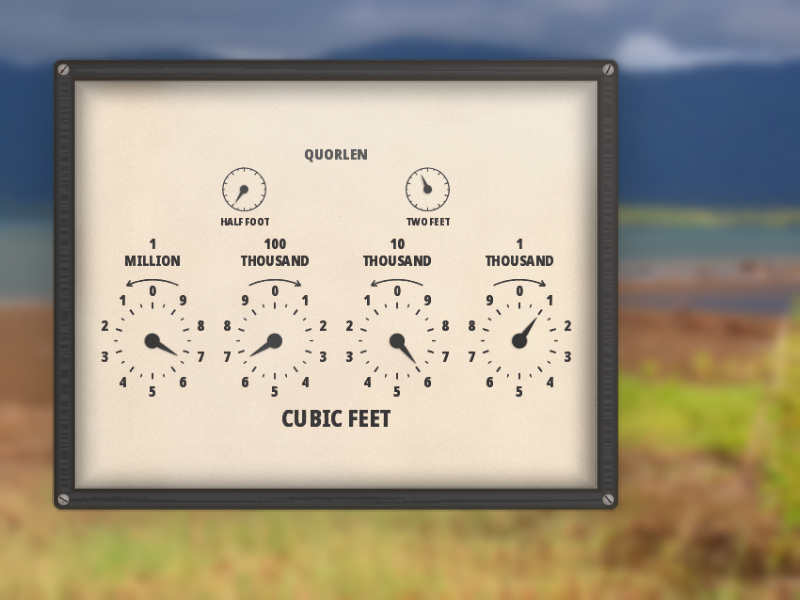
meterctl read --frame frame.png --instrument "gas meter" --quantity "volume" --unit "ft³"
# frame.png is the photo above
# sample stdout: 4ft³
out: 666100ft³
